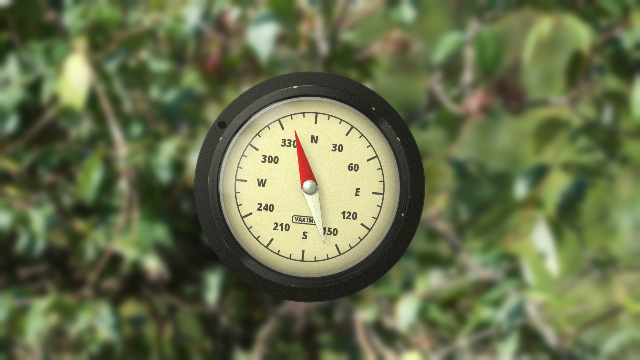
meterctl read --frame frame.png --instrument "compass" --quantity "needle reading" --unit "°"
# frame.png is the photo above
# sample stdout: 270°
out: 340°
